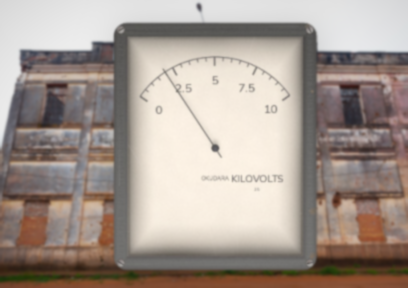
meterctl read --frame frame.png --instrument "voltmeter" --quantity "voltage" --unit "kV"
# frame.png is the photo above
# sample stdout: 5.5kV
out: 2kV
